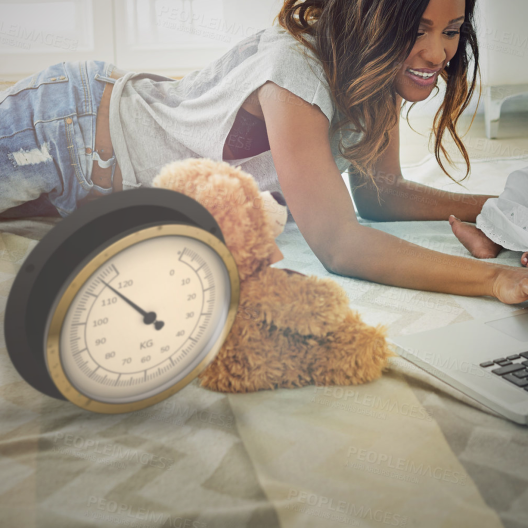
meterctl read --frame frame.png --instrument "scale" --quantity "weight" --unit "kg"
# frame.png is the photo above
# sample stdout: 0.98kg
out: 115kg
